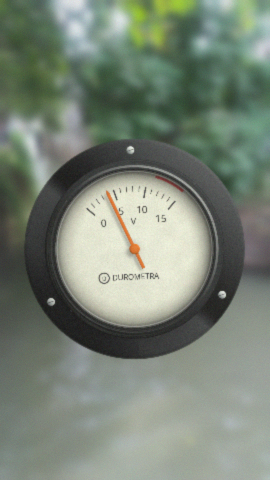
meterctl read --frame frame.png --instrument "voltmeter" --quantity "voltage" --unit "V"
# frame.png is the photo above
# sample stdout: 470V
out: 4V
